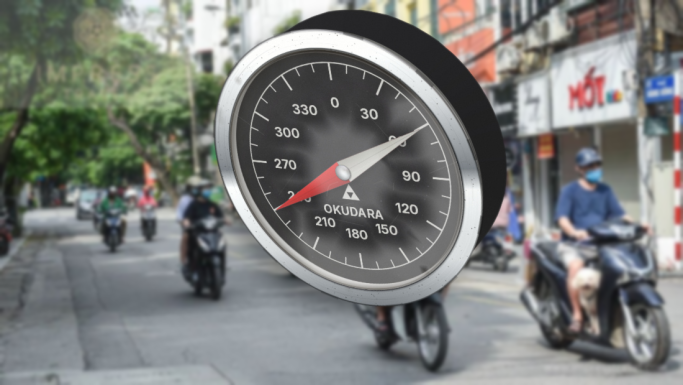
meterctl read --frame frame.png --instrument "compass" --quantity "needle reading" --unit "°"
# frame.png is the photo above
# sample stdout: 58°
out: 240°
